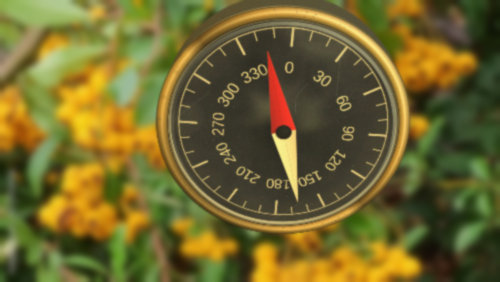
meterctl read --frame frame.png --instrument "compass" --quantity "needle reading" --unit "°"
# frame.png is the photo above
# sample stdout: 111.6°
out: 345°
